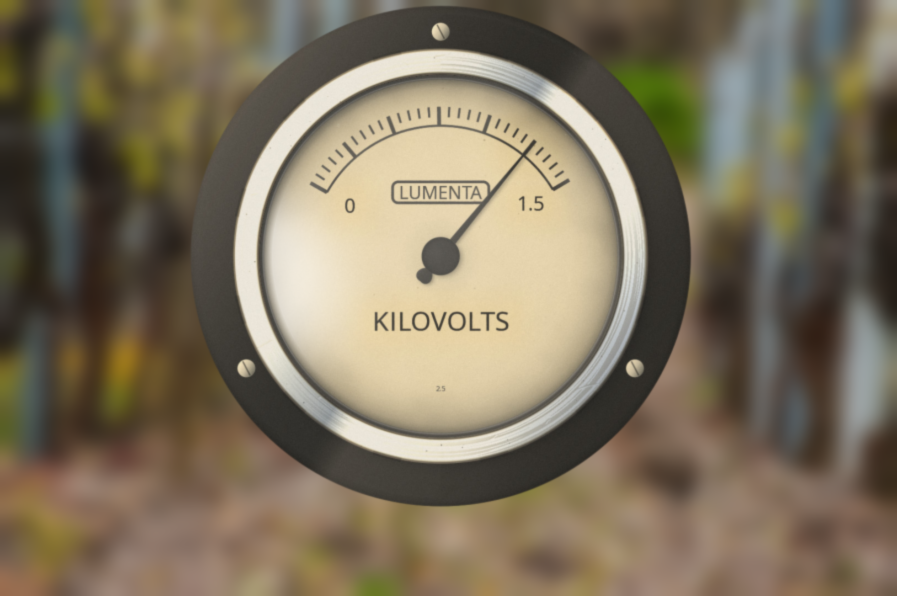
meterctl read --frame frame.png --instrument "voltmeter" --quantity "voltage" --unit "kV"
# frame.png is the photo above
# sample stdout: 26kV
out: 1.25kV
